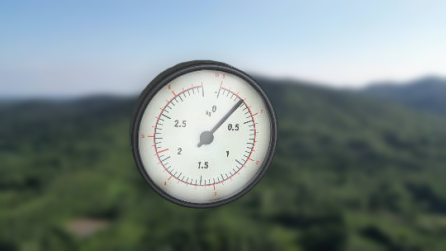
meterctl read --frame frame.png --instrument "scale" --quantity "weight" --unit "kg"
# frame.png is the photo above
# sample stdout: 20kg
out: 0.25kg
